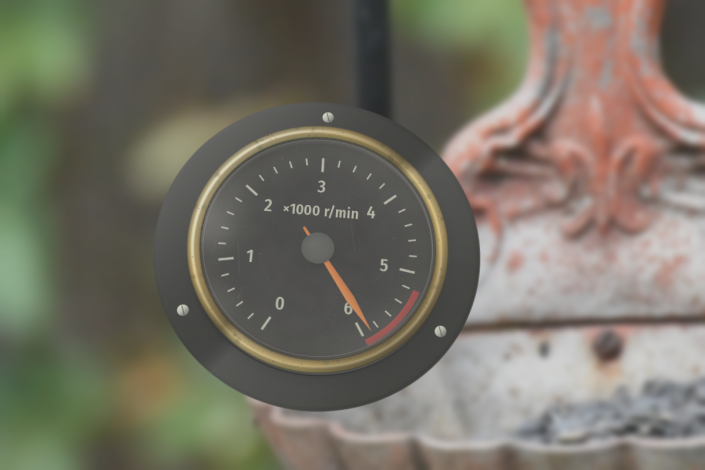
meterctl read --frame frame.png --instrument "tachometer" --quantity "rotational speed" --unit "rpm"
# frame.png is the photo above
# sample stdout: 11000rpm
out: 5900rpm
